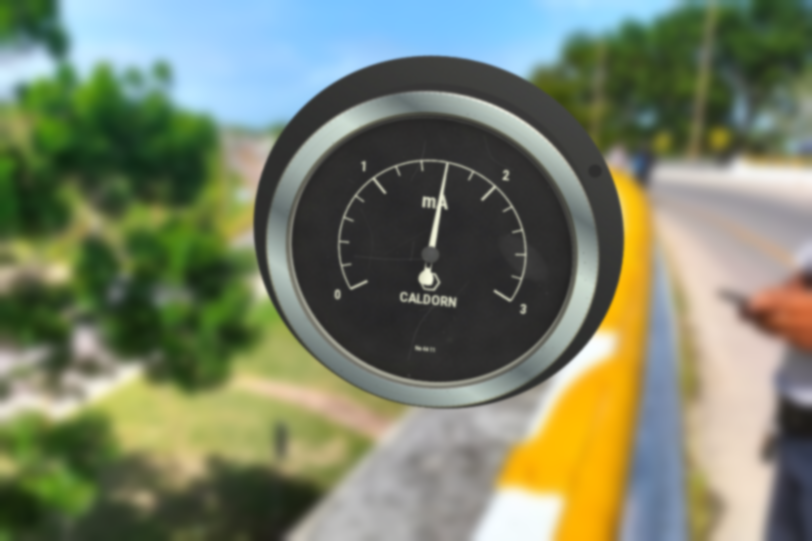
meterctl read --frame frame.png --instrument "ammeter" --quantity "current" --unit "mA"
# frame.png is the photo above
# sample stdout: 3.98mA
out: 1.6mA
